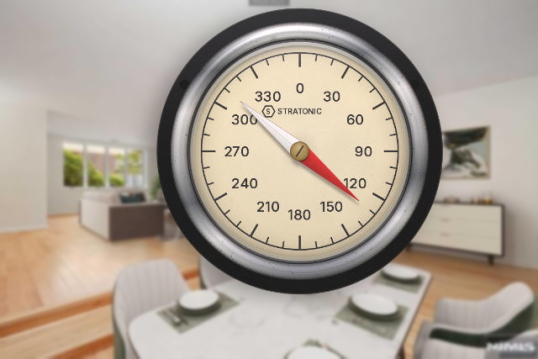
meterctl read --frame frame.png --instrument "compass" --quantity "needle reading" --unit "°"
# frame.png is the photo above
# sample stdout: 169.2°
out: 130°
